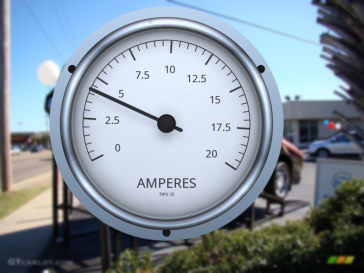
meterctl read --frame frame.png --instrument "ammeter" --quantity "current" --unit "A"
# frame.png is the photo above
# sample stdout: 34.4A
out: 4.25A
